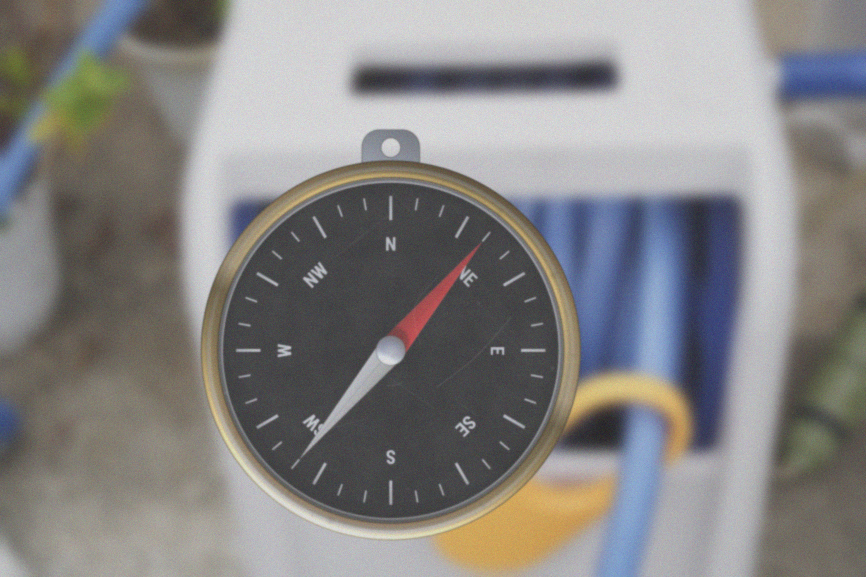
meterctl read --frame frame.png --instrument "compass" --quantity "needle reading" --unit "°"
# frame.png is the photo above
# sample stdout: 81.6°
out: 40°
